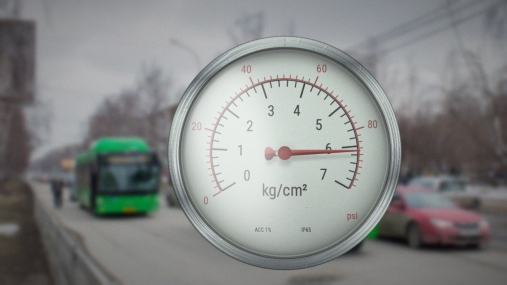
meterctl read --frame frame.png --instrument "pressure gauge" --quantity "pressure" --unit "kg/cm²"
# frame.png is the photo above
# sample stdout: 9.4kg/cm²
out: 6.1kg/cm²
